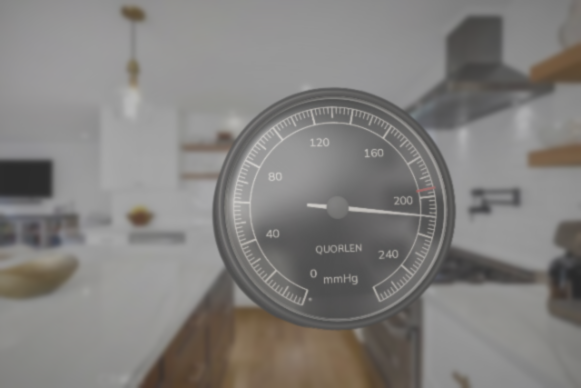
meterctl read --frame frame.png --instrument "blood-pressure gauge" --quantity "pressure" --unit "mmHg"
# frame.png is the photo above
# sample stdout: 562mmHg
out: 210mmHg
